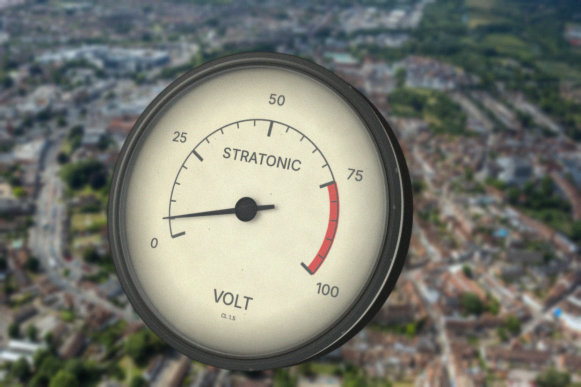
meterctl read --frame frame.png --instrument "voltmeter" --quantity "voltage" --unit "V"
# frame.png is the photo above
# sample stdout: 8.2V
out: 5V
